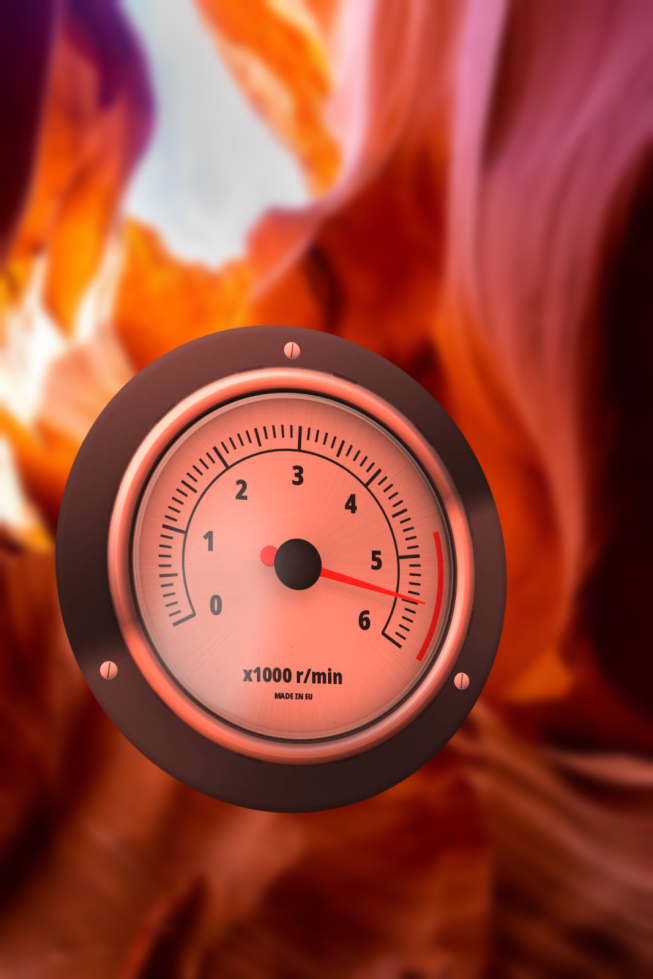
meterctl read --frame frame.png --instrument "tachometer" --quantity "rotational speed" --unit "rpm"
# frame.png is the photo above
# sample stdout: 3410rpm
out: 5500rpm
